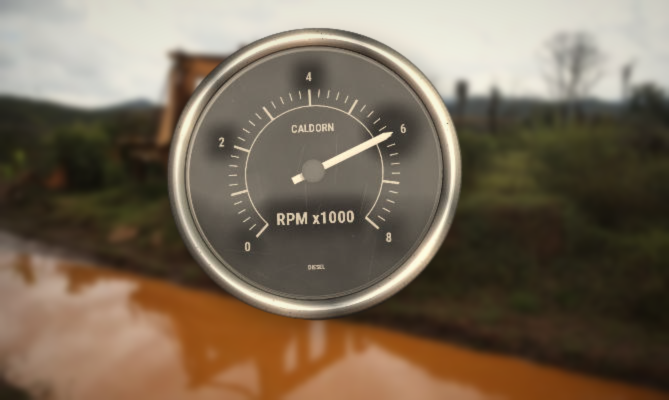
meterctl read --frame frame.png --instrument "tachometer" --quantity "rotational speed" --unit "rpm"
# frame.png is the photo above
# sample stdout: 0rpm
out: 6000rpm
